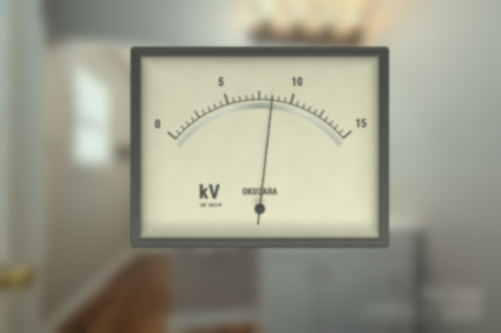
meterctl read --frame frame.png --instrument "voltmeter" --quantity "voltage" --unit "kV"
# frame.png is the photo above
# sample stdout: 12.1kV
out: 8.5kV
